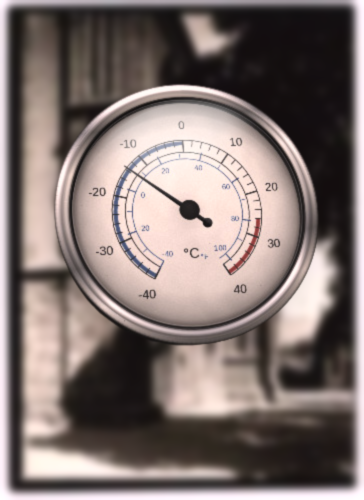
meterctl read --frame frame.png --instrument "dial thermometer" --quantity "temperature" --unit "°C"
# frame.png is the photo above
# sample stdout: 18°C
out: -14°C
